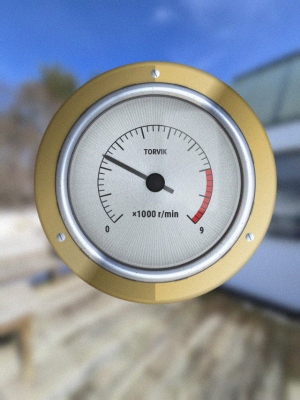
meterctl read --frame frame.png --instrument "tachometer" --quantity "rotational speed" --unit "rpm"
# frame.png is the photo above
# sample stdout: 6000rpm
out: 2400rpm
